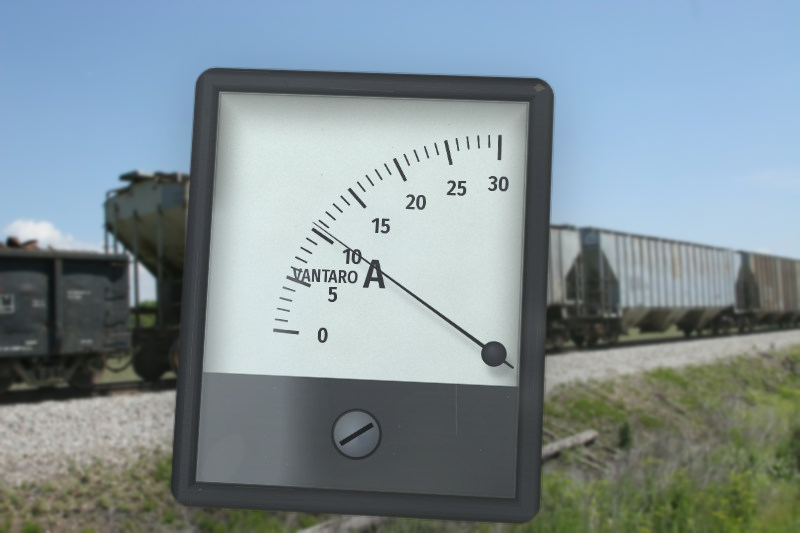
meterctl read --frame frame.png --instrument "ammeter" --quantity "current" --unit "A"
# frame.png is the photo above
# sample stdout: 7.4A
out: 10.5A
